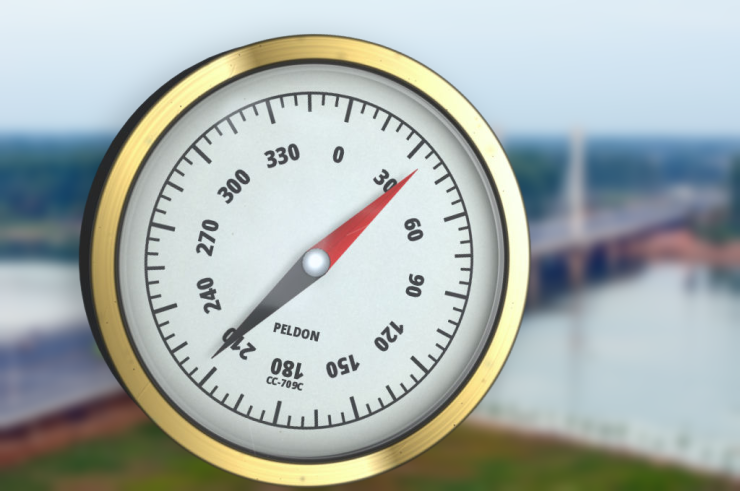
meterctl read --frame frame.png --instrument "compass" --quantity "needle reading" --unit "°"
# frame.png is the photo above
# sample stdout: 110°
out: 35°
